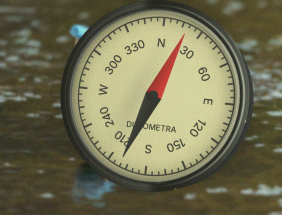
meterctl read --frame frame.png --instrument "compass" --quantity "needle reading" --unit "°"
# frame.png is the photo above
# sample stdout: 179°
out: 20°
